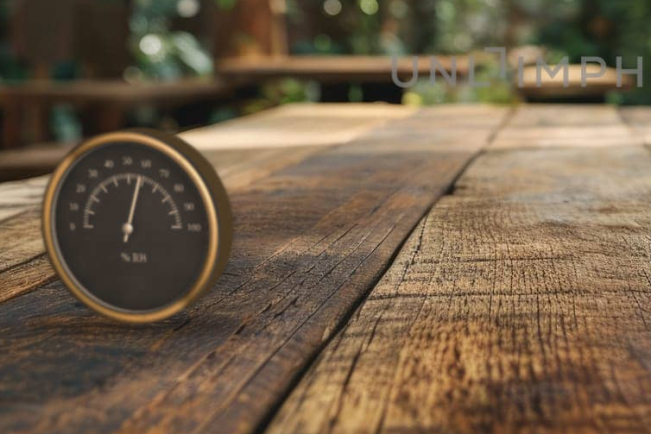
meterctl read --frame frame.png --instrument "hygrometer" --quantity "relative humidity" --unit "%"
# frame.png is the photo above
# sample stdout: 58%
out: 60%
